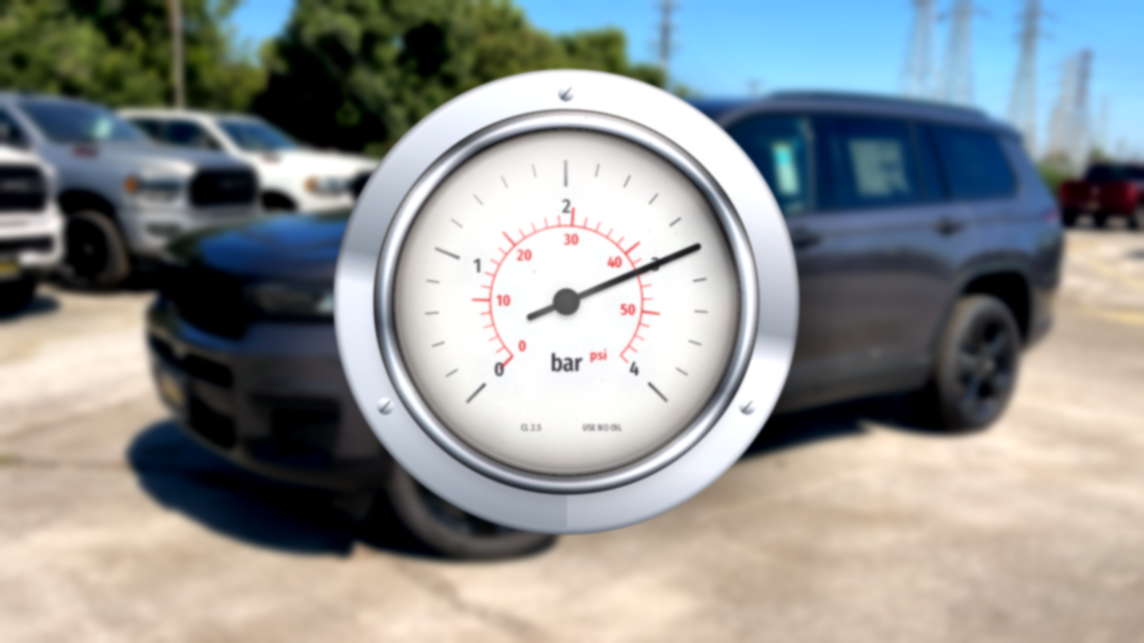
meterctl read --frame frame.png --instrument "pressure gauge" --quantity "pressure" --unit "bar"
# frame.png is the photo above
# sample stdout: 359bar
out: 3bar
